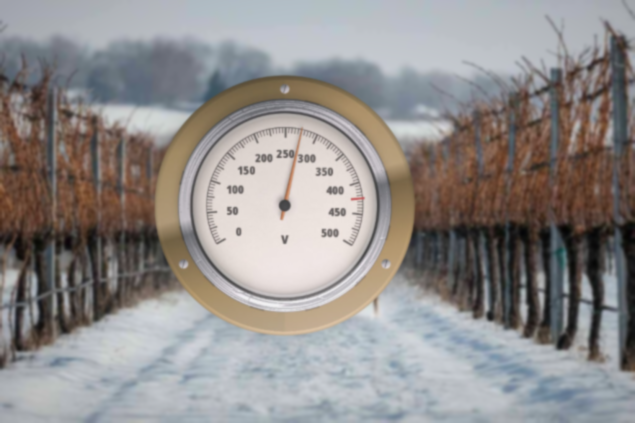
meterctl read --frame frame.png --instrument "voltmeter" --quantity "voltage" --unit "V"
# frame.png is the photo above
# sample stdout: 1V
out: 275V
